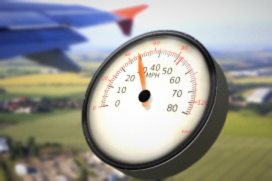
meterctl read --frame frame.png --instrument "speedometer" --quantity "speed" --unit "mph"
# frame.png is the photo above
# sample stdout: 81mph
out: 30mph
